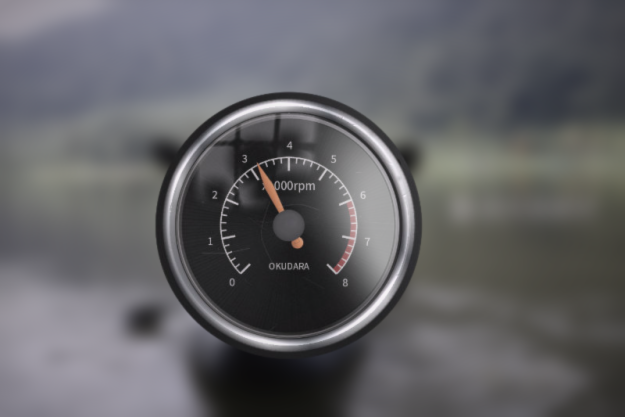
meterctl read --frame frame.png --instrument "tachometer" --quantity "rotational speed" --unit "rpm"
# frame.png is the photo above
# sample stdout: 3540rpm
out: 3200rpm
